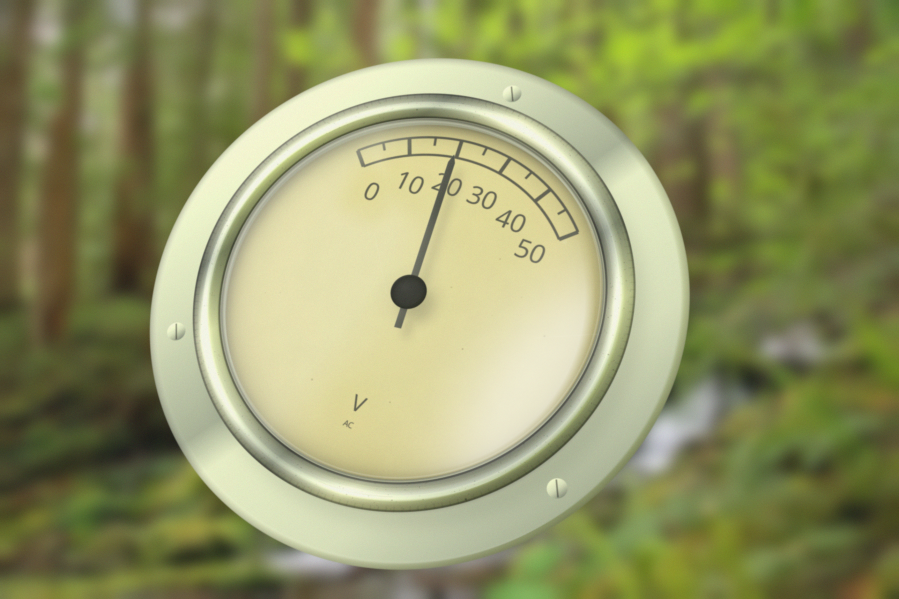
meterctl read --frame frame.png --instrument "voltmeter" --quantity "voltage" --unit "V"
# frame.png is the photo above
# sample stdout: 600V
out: 20V
